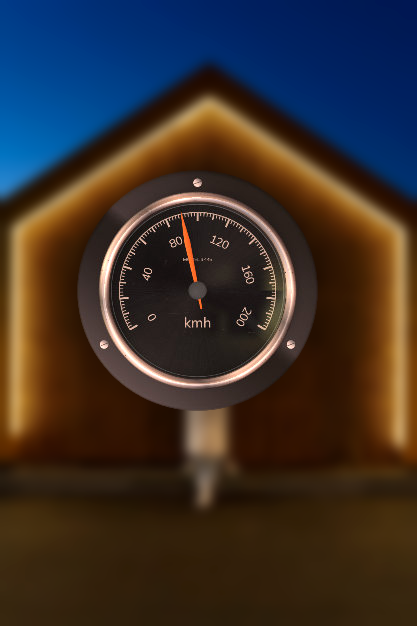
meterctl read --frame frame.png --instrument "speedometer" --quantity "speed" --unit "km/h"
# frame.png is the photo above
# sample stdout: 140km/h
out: 90km/h
